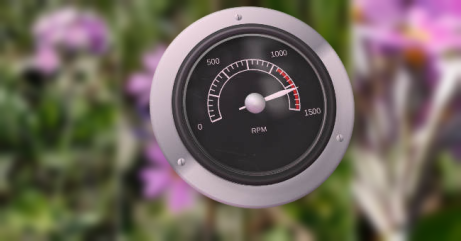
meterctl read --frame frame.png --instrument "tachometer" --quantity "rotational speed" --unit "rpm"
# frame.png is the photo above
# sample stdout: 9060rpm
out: 1300rpm
